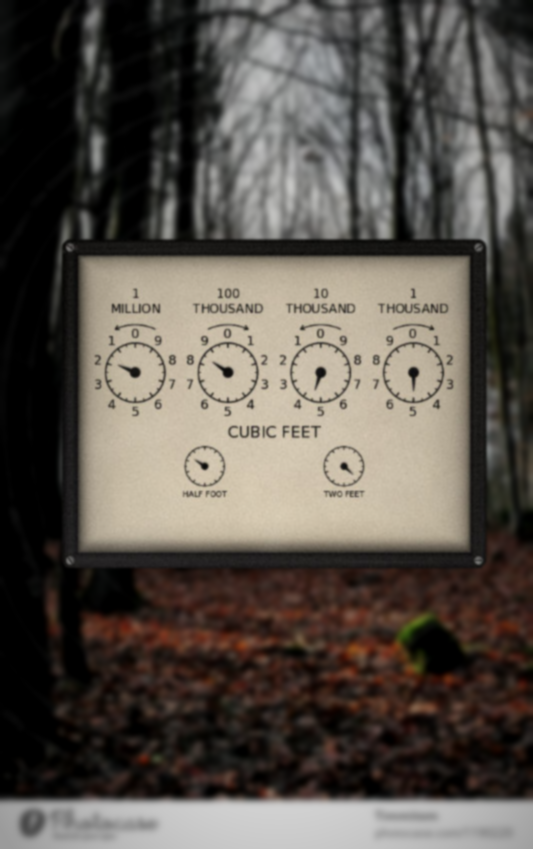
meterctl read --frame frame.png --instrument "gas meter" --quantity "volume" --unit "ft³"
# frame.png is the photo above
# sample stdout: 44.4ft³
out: 184500ft³
